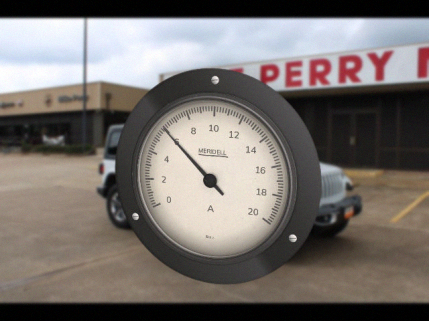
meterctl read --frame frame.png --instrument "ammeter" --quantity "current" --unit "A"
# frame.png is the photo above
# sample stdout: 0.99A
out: 6A
